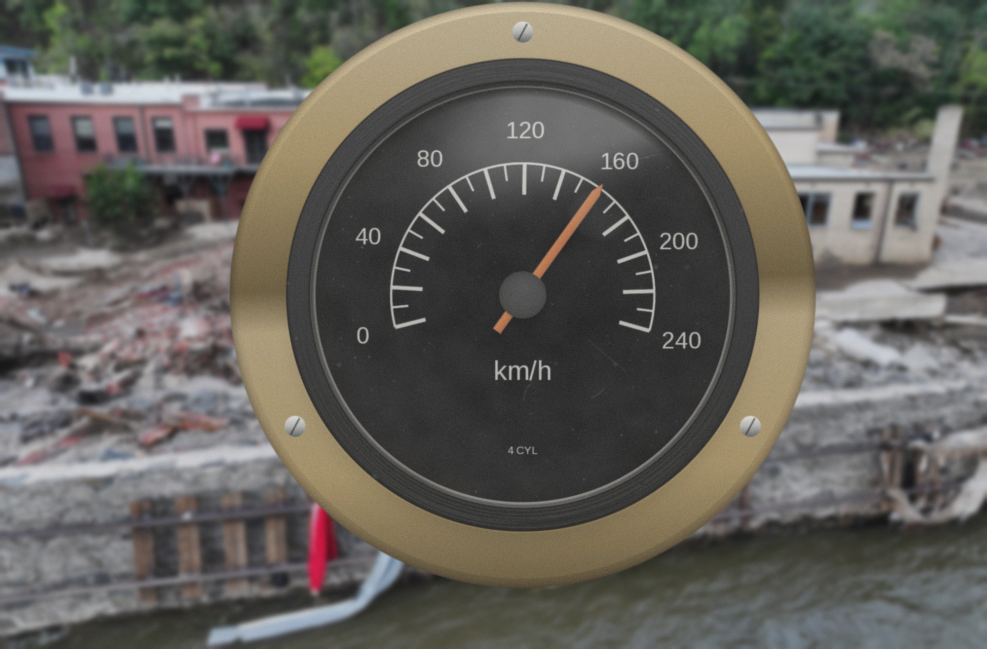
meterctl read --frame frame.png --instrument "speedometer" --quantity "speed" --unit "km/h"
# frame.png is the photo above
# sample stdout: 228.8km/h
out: 160km/h
